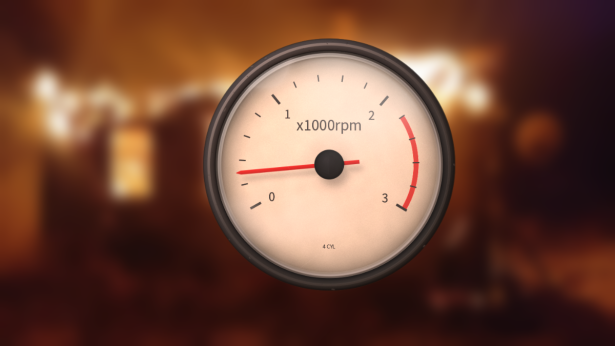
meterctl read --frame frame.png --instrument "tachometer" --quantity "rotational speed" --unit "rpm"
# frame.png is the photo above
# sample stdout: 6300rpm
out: 300rpm
